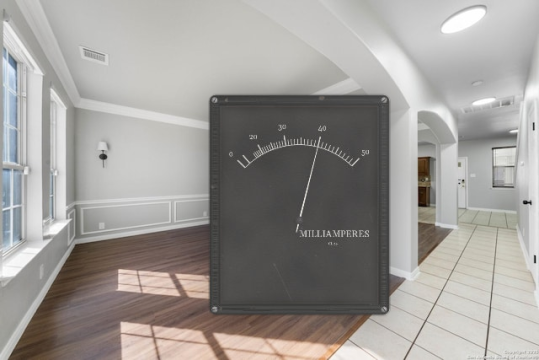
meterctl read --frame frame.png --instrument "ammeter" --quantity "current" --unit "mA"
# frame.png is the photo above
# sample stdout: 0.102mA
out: 40mA
